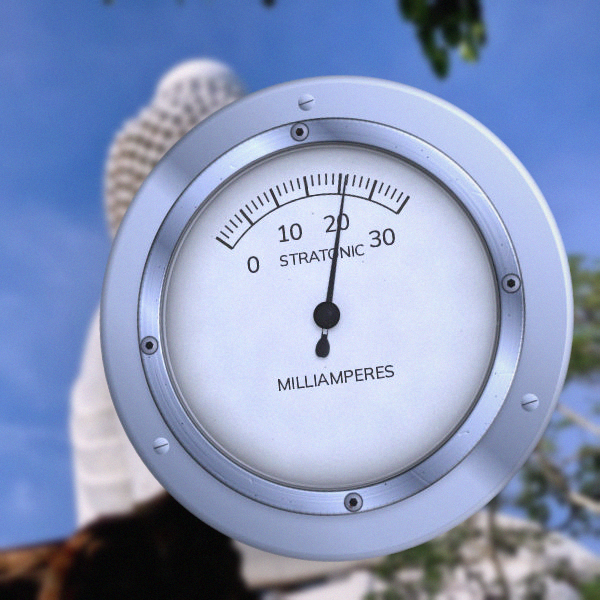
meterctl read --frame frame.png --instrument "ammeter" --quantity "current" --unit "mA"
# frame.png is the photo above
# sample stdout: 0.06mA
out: 21mA
